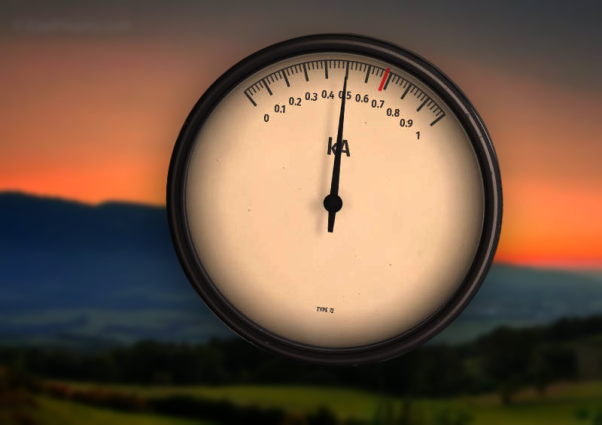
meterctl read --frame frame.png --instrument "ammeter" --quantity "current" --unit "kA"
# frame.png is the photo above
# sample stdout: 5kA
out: 0.5kA
